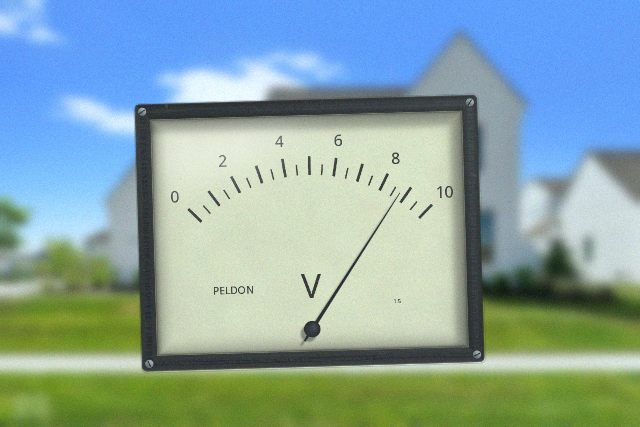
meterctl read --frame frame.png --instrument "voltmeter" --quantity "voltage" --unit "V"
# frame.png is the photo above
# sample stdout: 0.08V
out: 8.75V
